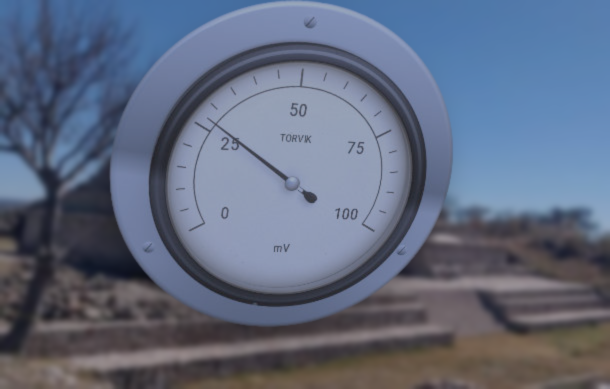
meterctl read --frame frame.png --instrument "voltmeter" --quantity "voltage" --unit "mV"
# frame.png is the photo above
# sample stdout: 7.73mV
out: 27.5mV
